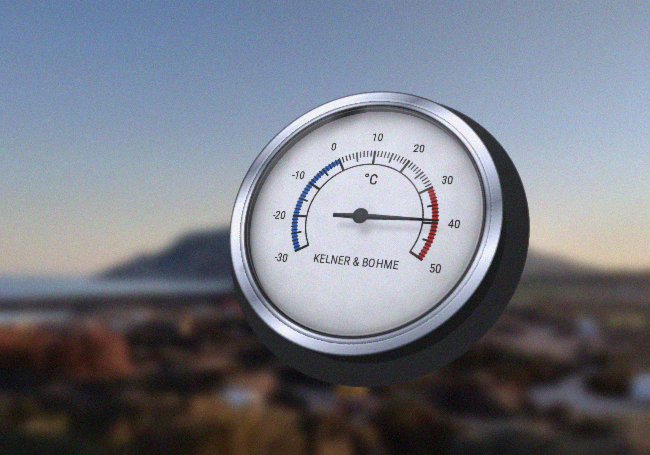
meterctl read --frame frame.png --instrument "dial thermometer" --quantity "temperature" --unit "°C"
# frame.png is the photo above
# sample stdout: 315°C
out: 40°C
